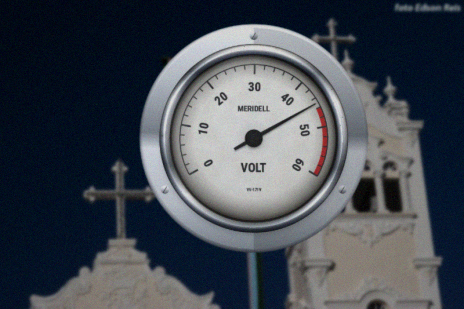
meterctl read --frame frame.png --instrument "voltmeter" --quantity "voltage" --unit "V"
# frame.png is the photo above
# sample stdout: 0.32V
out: 45V
